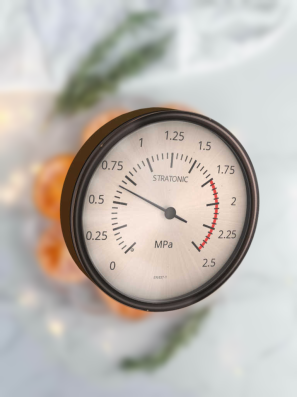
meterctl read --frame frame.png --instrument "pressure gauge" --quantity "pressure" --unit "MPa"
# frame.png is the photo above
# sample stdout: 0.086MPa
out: 0.65MPa
